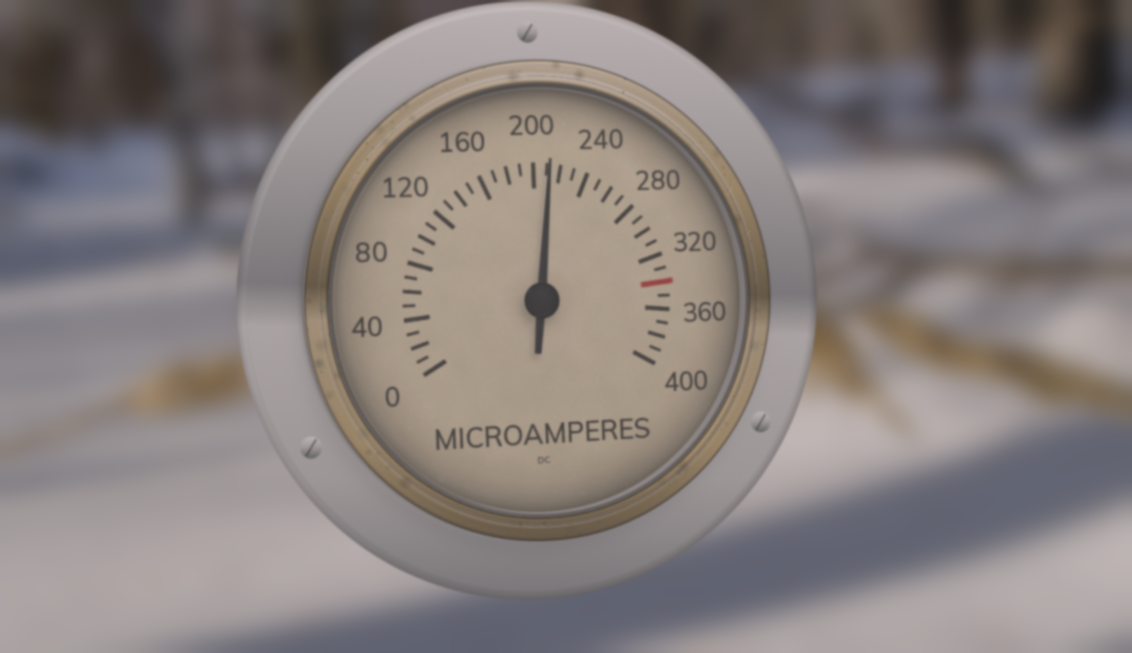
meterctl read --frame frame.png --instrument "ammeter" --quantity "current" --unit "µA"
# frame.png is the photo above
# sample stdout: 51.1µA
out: 210µA
